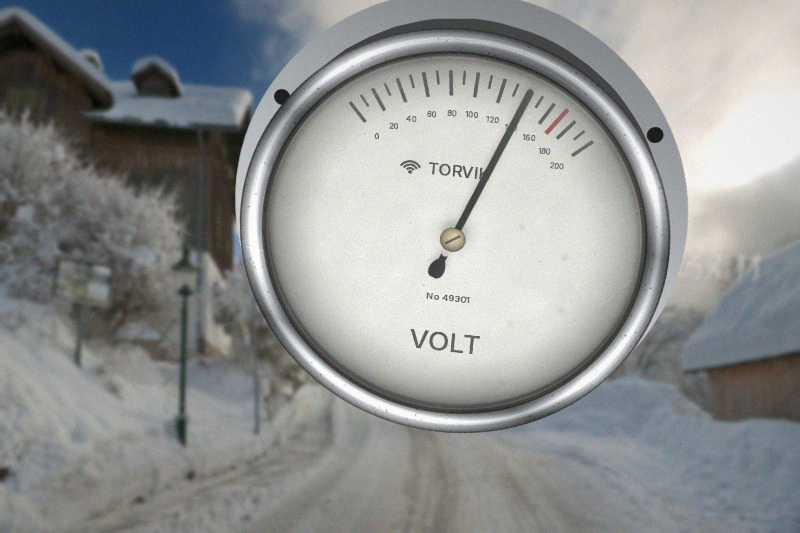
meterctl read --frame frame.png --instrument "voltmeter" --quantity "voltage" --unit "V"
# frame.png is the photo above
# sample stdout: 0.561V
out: 140V
